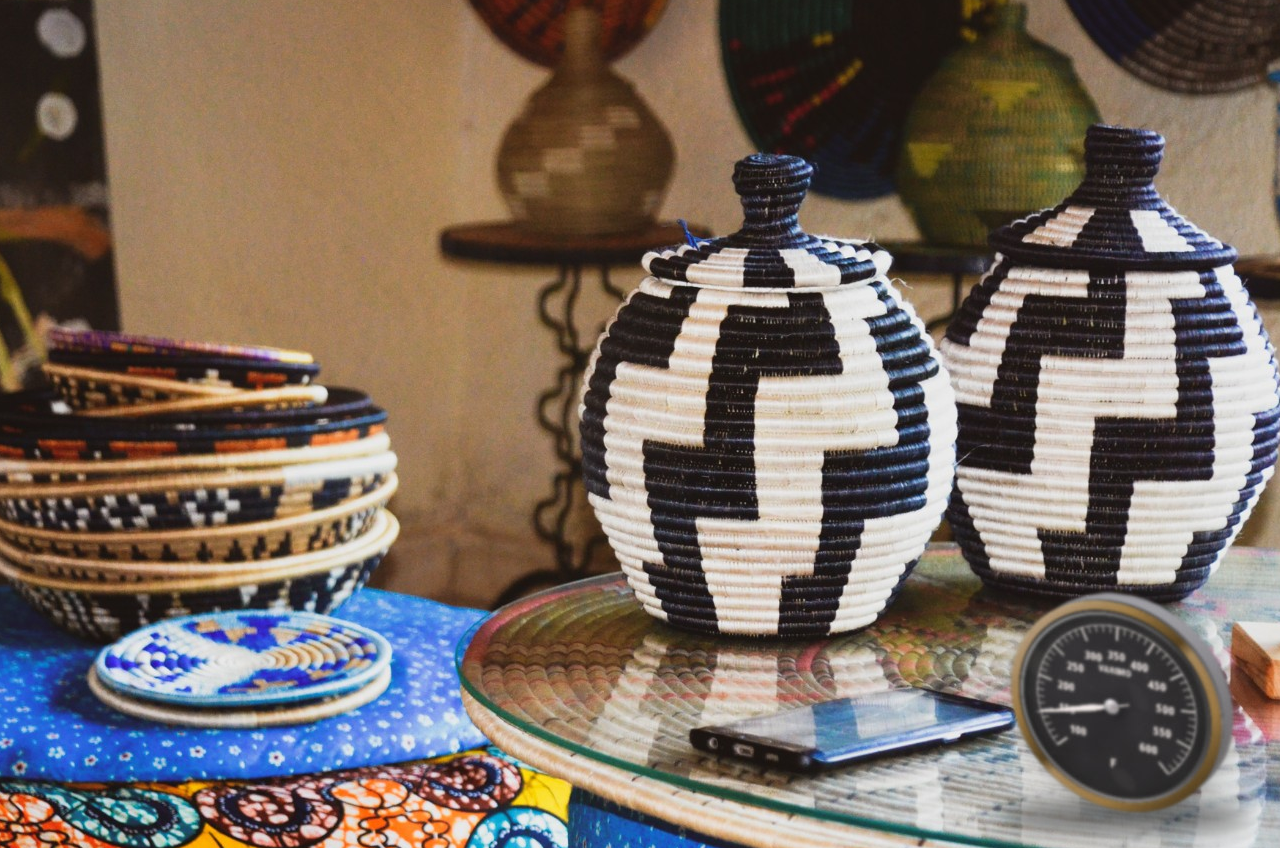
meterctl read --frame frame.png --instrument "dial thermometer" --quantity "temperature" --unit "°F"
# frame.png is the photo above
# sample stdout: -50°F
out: 150°F
